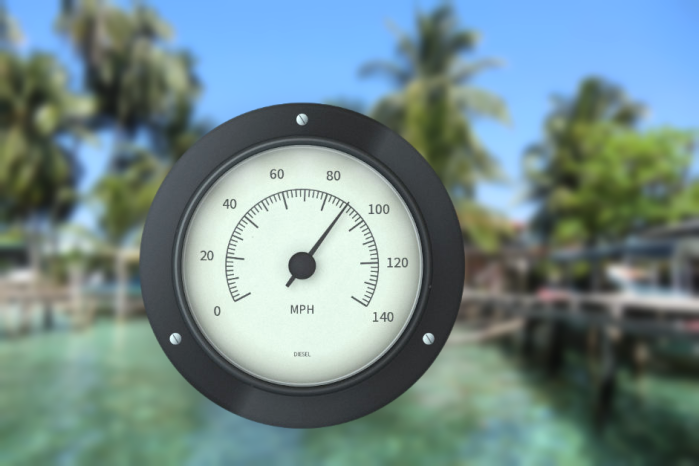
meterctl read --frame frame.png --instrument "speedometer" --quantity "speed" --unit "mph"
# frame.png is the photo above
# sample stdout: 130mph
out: 90mph
